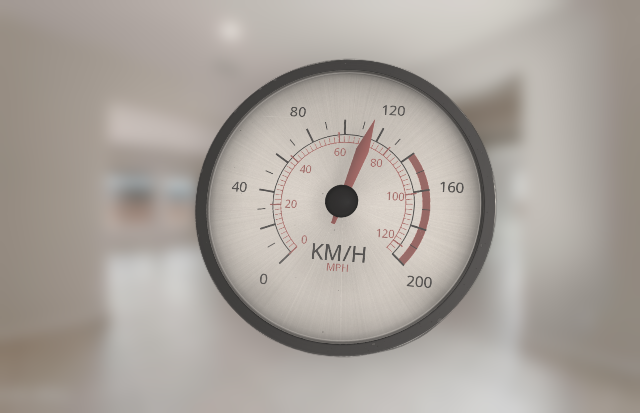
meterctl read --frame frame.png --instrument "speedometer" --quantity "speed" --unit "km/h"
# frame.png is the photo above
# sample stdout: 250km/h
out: 115km/h
